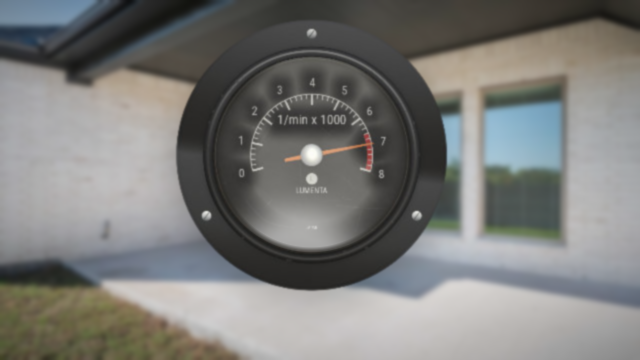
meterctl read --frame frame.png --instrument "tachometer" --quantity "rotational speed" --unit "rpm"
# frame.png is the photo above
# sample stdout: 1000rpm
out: 7000rpm
